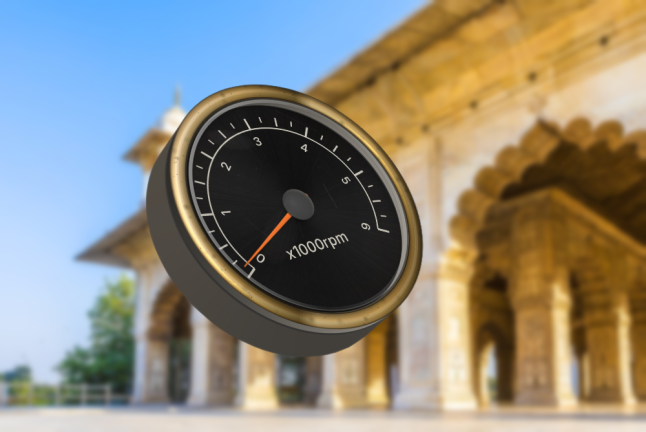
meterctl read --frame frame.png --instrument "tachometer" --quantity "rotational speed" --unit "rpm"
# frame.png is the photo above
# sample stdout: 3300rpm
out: 125rpm
